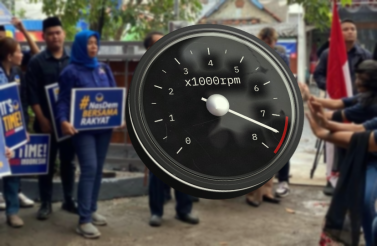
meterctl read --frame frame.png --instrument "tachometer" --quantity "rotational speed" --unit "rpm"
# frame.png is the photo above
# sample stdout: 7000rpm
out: 7500rpm
